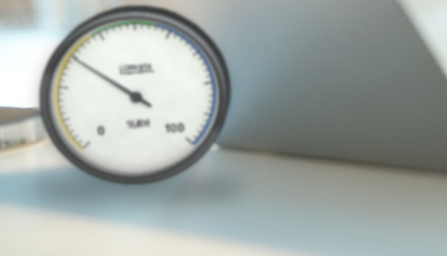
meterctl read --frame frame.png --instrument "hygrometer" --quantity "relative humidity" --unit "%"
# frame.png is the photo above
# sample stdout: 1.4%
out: 30%
